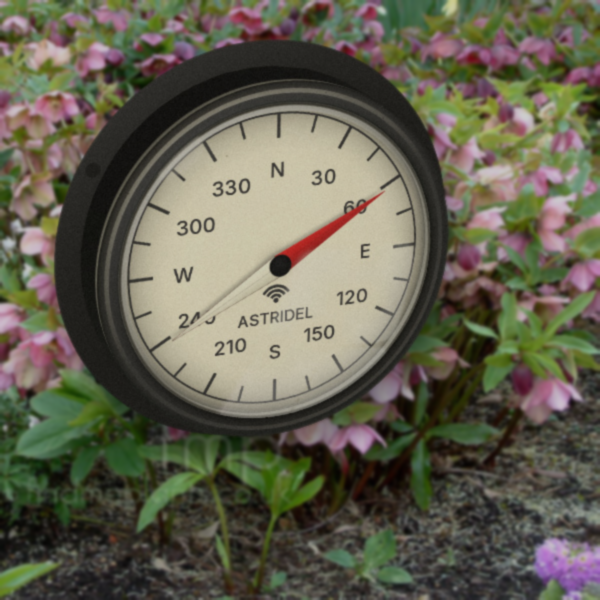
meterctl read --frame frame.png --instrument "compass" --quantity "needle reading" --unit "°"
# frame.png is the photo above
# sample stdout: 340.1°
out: 60°
